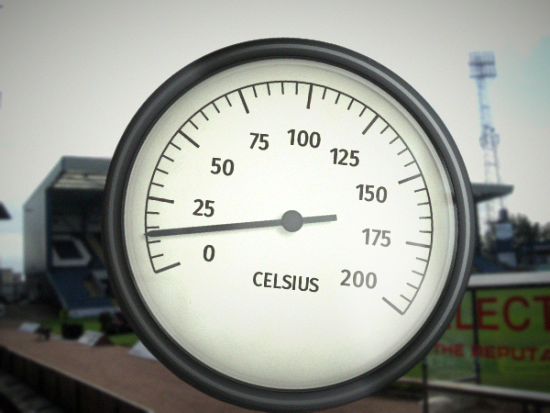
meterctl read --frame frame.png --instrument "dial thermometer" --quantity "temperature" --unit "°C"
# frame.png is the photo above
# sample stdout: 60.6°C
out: 12.5°C
